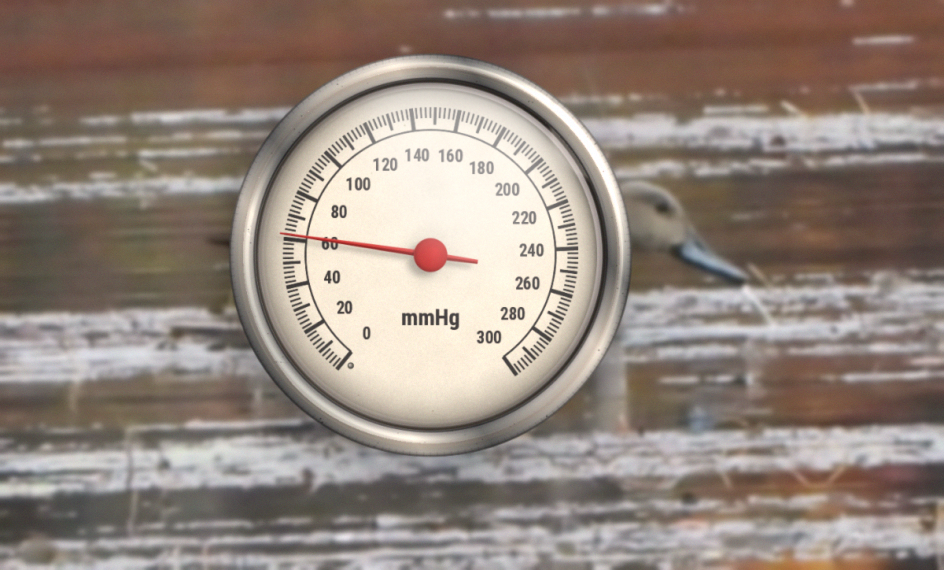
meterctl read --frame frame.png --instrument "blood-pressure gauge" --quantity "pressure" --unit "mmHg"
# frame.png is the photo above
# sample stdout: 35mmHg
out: 62mmHg
